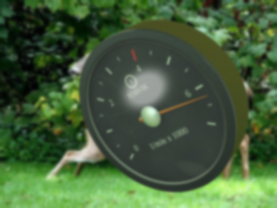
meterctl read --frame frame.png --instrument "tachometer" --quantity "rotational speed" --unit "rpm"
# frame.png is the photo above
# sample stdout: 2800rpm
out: 6250rpm
